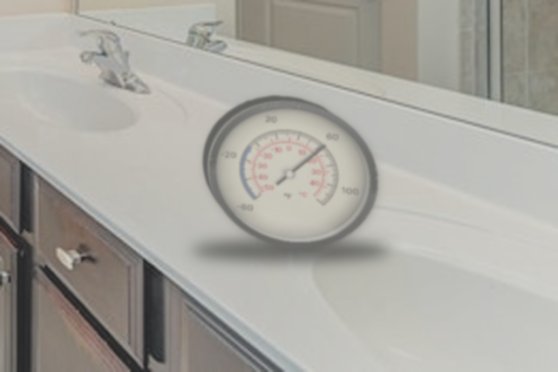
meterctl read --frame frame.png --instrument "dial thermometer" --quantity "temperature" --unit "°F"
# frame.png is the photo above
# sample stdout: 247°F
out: 60°F
